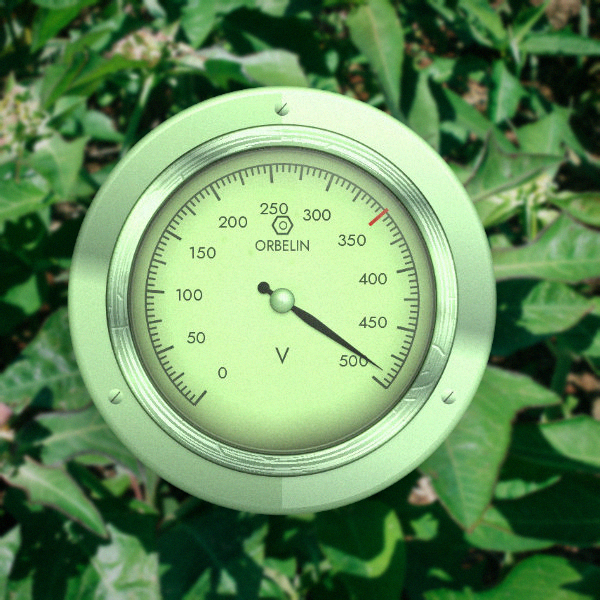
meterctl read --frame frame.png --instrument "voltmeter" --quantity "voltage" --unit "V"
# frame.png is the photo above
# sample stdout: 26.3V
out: 490V
